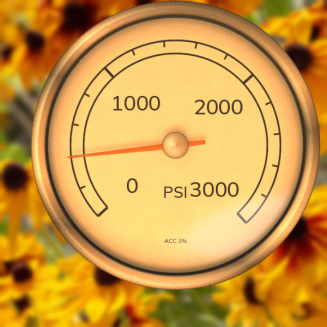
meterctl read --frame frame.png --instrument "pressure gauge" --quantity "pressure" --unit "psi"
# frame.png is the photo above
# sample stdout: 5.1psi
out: 400psi
